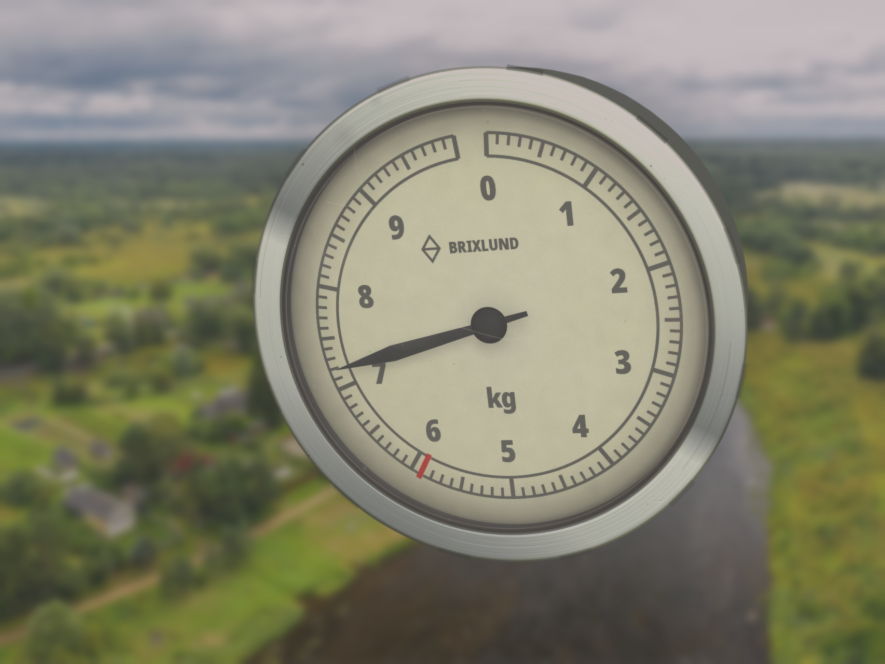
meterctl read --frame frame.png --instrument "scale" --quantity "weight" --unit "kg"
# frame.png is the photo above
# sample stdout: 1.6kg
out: 7.2kg
